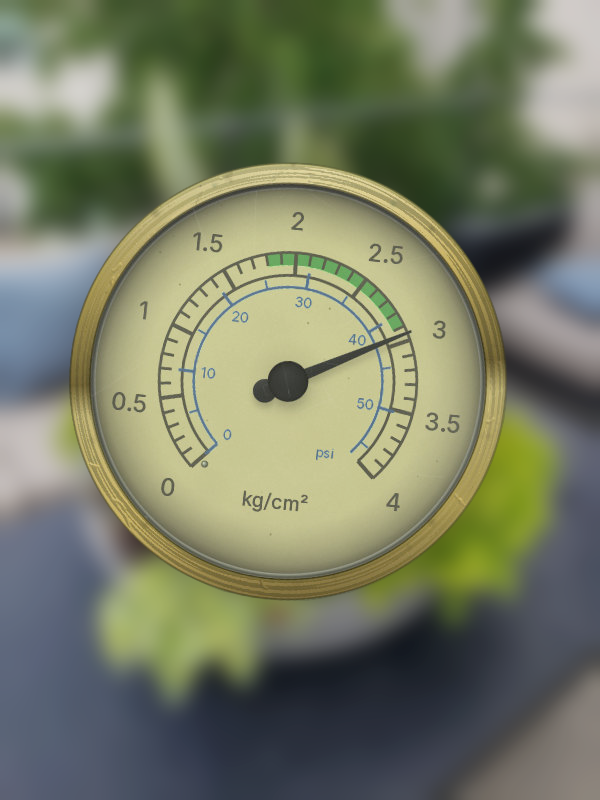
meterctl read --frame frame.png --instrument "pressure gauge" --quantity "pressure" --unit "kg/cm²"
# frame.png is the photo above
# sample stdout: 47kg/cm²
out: 2.95kg/cm²
